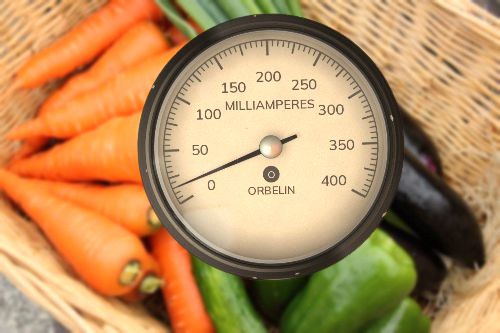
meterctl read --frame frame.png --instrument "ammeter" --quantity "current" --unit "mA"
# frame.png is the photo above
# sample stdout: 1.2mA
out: 15mA
